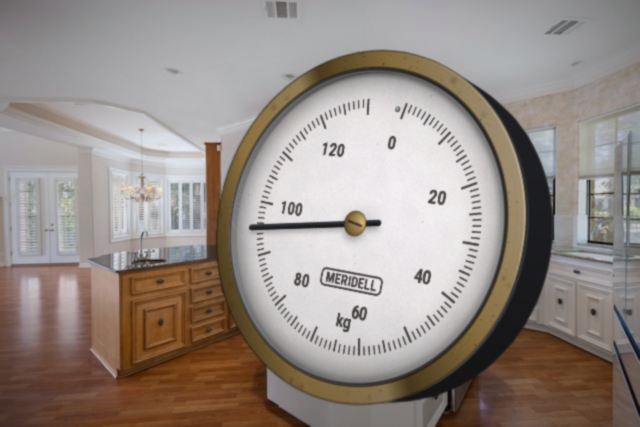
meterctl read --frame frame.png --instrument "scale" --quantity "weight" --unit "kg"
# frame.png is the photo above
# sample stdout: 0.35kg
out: 95kg
